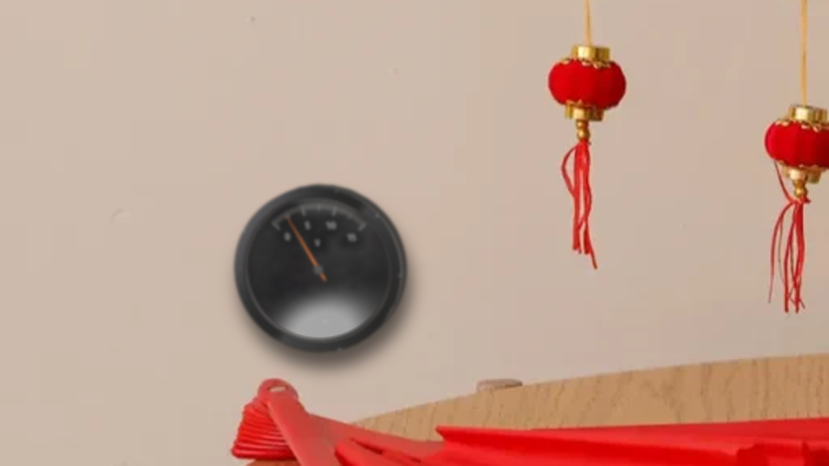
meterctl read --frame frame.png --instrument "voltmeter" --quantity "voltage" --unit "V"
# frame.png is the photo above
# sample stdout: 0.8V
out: 2.5V
